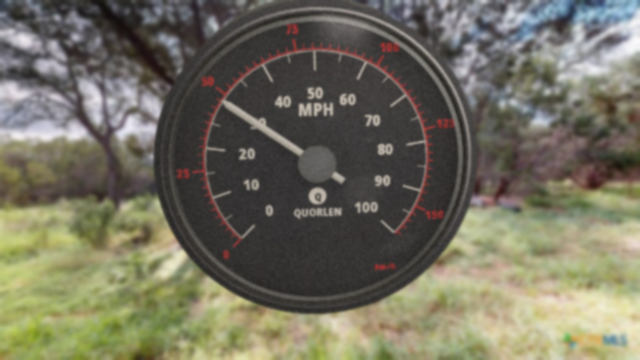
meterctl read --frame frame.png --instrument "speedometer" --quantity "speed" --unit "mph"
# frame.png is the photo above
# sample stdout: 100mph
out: 30mph
